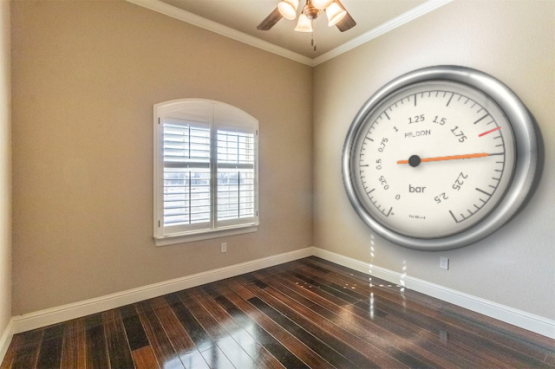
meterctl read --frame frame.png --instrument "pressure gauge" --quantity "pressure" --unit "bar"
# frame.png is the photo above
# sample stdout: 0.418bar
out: 2bar
